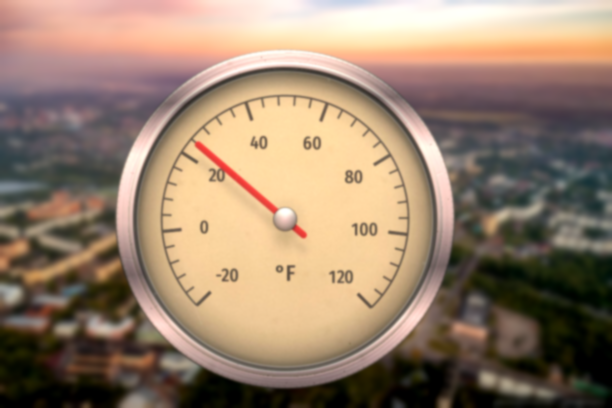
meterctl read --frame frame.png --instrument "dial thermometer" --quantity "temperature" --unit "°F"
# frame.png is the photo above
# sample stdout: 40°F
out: 24°F
